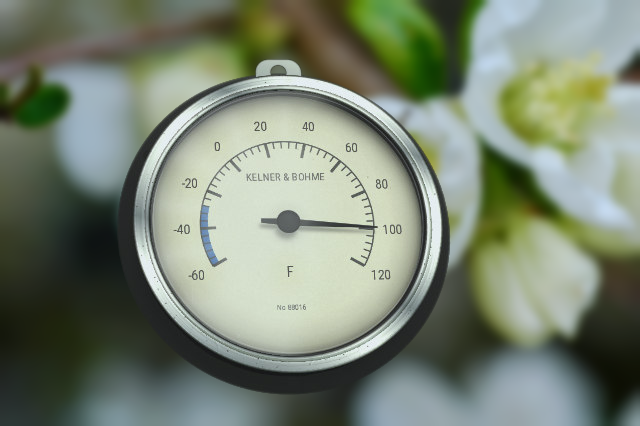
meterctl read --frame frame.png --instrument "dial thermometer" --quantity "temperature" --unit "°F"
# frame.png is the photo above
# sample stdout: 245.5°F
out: 100°F
